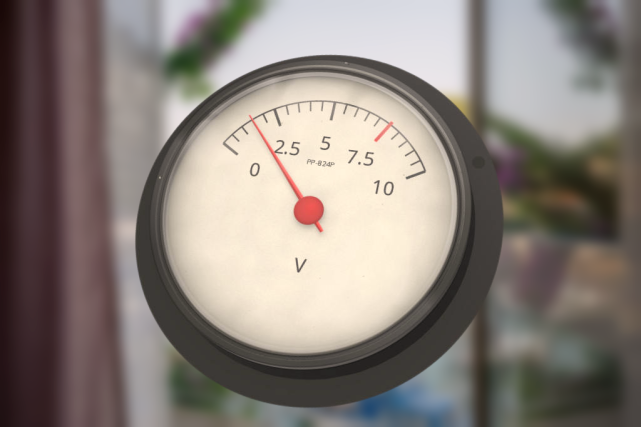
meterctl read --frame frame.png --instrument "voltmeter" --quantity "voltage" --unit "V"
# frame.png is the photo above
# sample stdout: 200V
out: 1.5V
